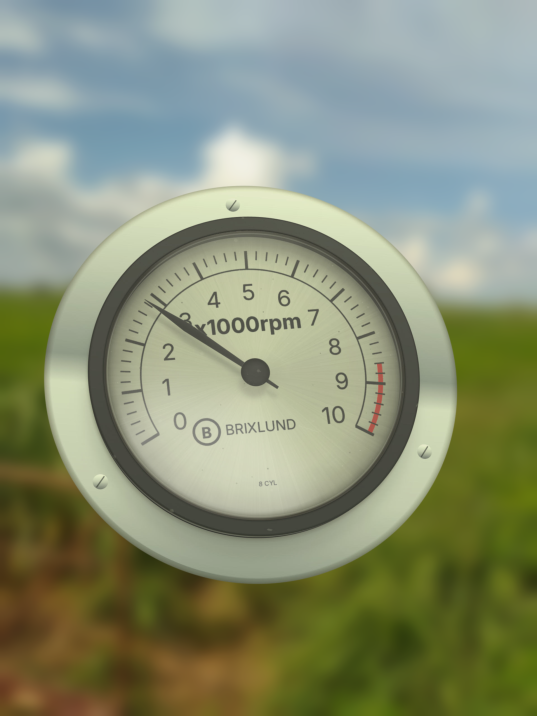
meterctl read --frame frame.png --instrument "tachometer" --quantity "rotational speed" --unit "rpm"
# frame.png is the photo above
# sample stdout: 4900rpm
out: 2800rpm
